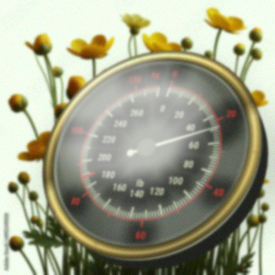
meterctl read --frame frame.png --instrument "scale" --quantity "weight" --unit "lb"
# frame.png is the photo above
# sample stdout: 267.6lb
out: 50lb
